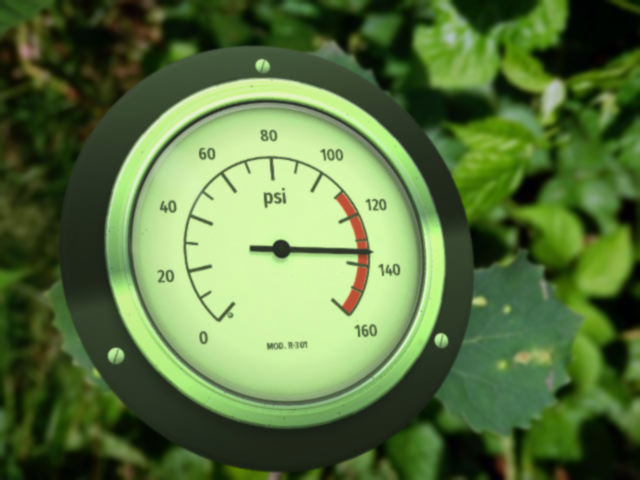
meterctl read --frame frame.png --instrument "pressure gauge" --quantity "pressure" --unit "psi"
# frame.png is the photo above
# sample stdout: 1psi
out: 135psi
